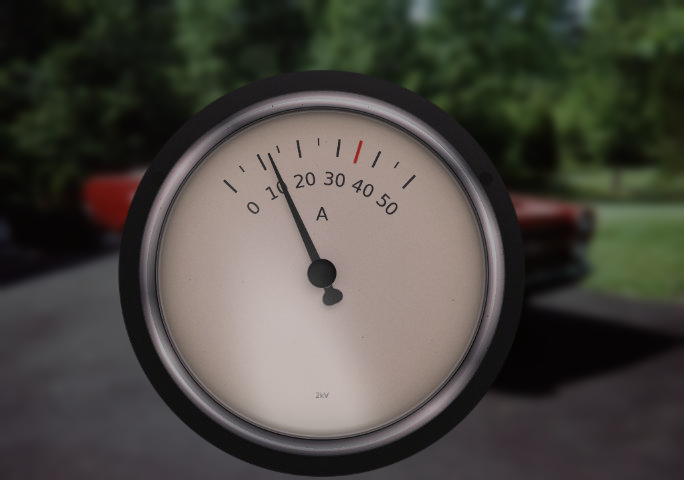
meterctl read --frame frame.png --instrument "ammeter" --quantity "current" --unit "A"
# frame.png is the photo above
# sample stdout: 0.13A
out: 12.5A
